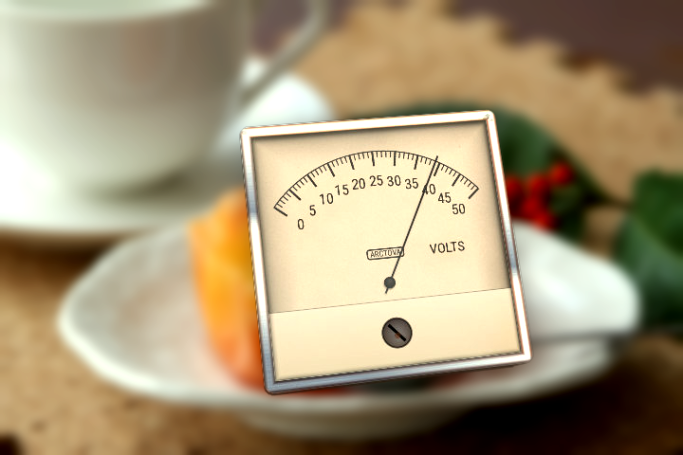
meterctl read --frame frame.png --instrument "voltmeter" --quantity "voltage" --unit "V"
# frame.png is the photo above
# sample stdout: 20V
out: 39V
